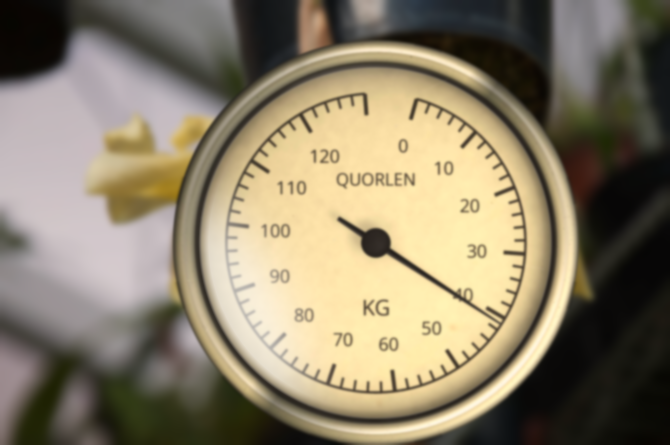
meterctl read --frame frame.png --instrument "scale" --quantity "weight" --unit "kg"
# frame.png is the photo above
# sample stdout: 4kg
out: 41kg
